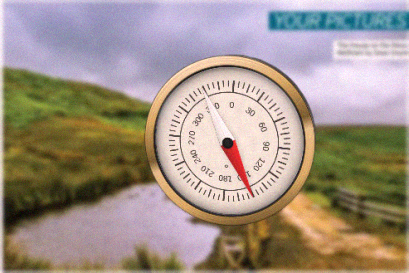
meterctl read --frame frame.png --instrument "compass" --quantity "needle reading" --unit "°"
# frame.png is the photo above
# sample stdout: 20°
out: 150°
